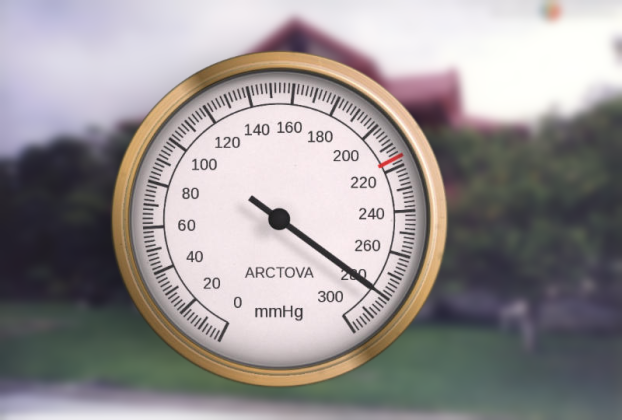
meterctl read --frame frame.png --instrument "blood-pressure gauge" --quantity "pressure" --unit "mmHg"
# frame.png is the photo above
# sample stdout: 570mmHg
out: 280mmHg
